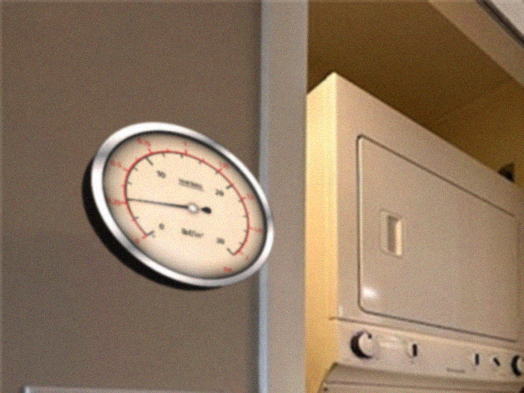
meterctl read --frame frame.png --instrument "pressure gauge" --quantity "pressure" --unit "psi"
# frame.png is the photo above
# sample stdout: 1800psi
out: 4psi
